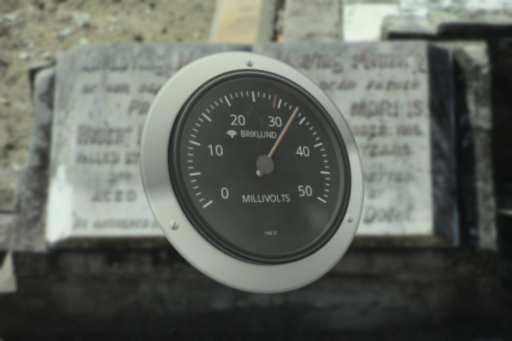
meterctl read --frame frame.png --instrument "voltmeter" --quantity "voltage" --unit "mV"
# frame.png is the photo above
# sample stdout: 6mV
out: 33mV
